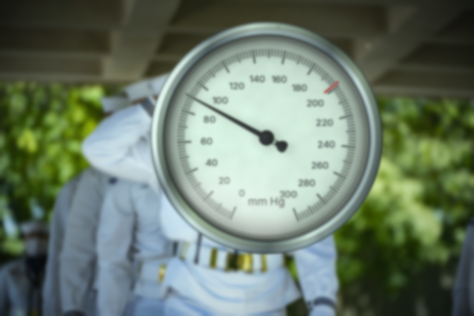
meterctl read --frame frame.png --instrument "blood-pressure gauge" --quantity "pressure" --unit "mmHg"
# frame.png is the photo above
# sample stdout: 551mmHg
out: 90mmHg
